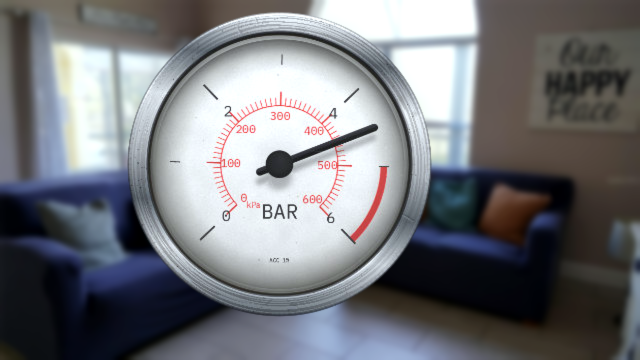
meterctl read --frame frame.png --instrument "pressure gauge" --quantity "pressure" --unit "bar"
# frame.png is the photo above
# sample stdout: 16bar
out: 4.5bar
